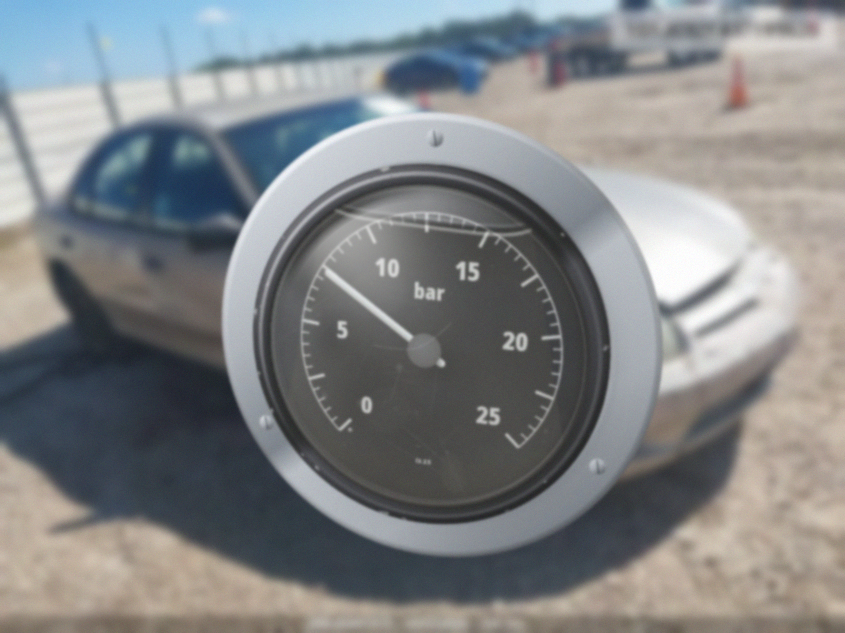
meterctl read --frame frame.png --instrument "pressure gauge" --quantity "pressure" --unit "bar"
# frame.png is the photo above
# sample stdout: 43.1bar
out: 7.5bar
